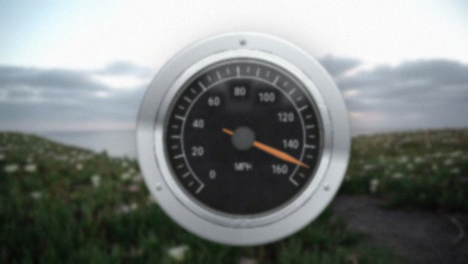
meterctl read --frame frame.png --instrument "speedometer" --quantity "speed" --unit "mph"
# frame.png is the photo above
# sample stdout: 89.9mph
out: 150mph
